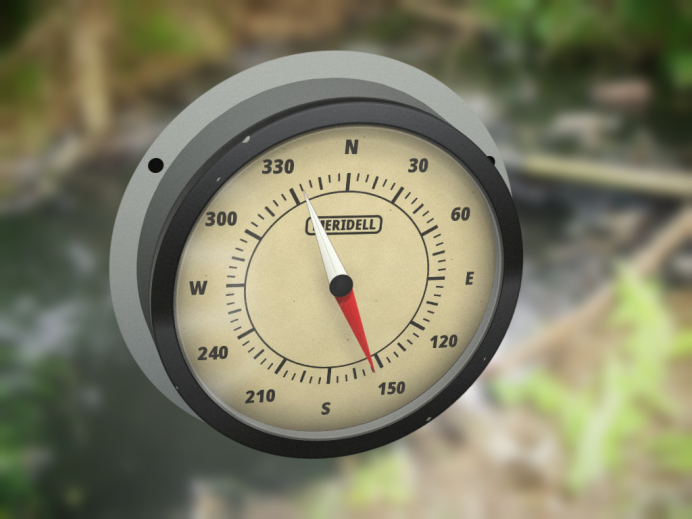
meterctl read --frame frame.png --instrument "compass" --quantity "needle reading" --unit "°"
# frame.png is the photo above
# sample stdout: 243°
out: 155°
